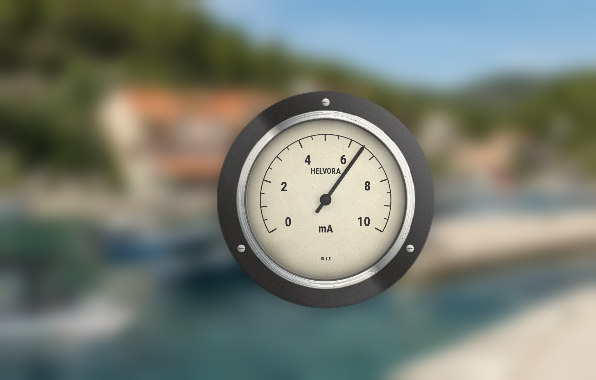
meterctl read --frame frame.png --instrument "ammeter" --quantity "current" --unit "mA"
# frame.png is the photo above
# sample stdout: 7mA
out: 6.5mA
